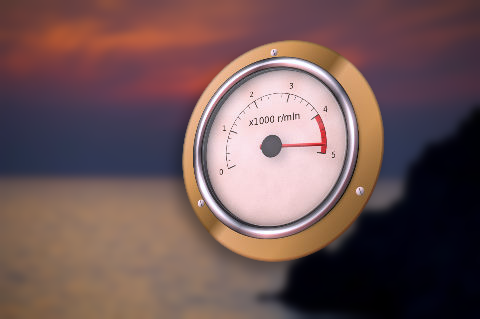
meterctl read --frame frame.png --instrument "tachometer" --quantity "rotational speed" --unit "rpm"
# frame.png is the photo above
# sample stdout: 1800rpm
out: 4800rpm
